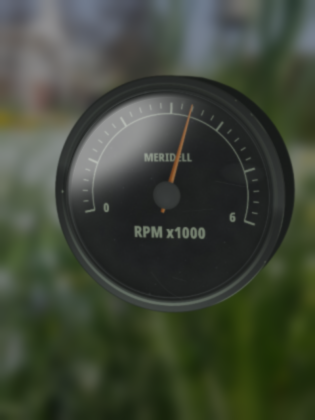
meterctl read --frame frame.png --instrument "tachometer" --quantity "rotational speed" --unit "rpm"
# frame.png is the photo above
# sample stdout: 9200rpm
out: 3400rpm
